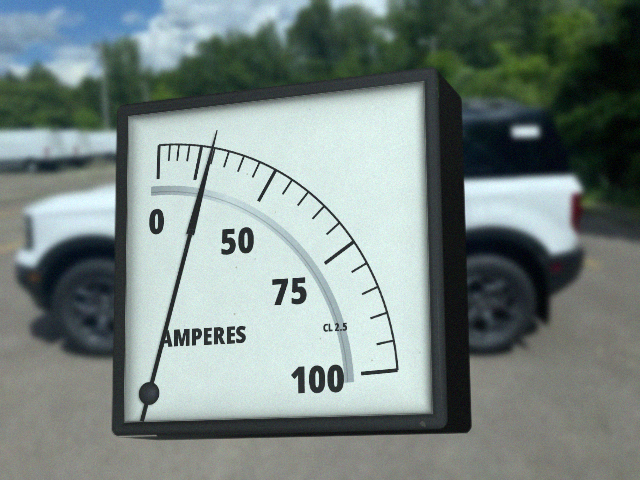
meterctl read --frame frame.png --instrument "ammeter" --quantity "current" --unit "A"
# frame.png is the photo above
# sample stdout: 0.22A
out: 30A
